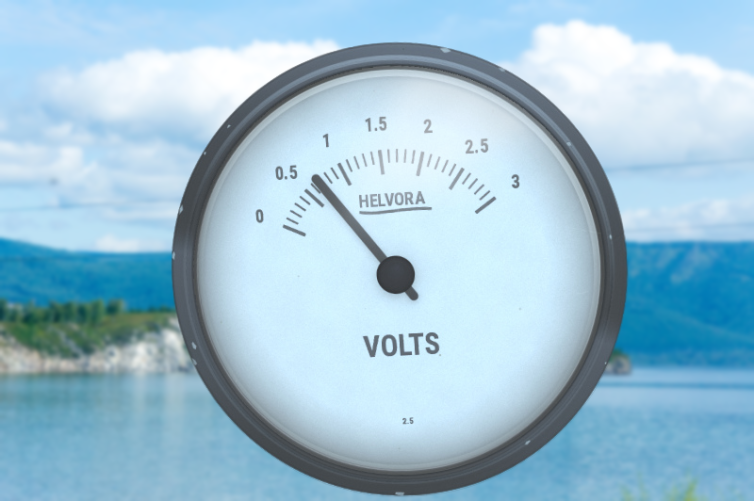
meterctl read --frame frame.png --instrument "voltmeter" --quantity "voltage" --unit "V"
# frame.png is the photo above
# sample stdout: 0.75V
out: 0.7V
